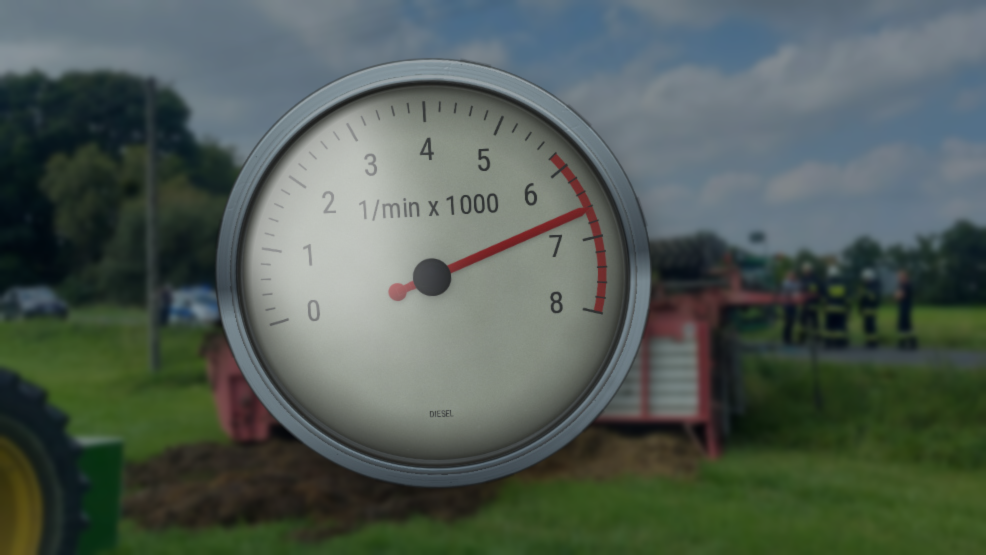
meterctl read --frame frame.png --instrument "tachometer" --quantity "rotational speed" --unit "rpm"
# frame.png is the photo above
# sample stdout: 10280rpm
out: 6600rpm
